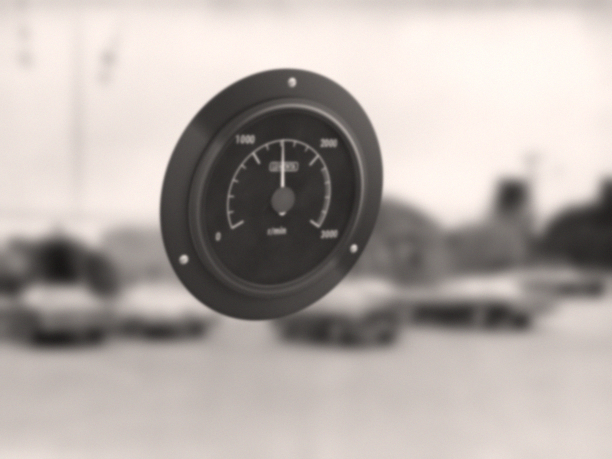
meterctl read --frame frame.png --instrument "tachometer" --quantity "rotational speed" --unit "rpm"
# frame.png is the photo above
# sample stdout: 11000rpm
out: 1400rpm
